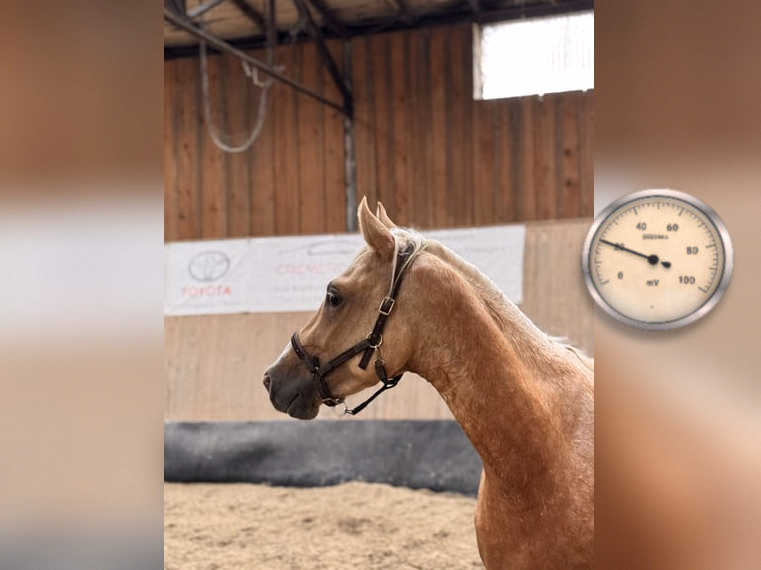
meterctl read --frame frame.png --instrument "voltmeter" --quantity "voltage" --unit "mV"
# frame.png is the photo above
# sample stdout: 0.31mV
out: 20mV
